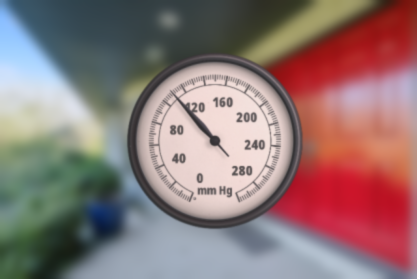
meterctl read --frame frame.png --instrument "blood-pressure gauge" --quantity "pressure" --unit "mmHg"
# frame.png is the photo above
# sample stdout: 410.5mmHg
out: 110mmHg
